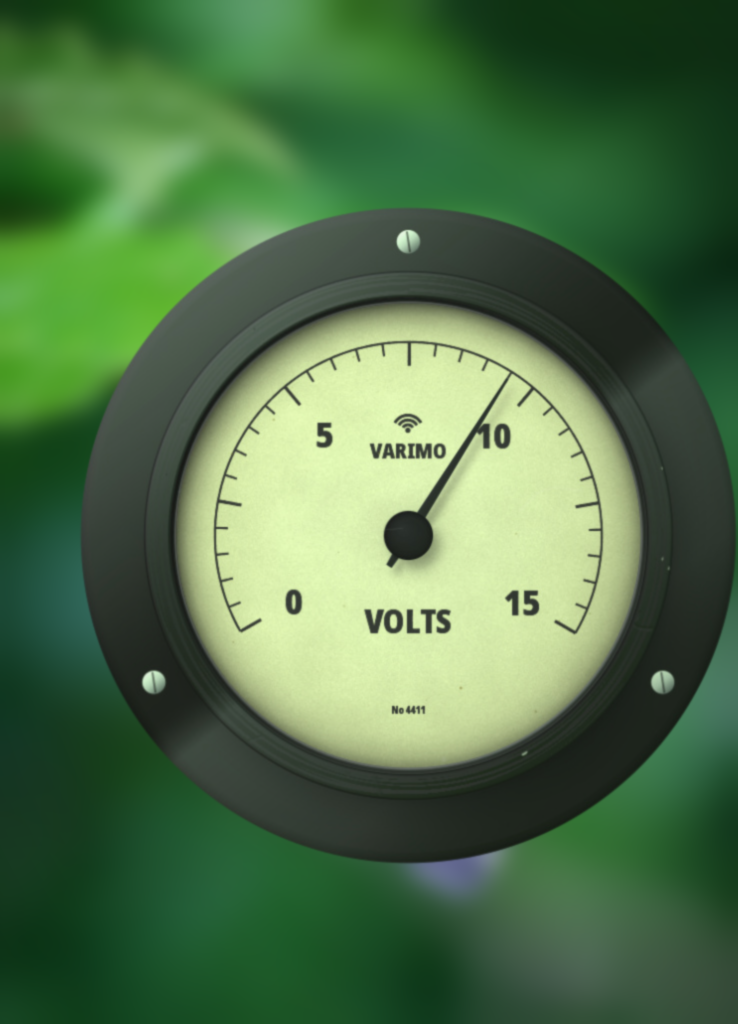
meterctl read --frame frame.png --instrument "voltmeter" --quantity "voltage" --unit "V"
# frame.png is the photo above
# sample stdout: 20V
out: 9.5V
